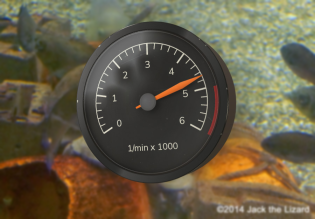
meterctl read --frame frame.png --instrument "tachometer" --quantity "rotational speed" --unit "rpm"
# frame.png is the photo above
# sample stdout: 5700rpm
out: 4700rpm
